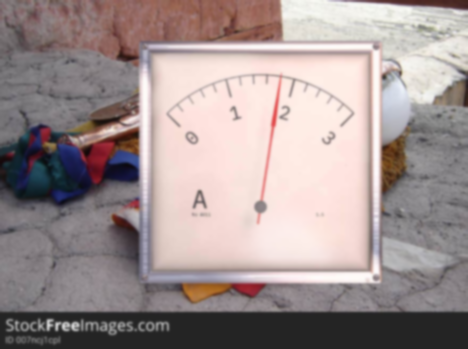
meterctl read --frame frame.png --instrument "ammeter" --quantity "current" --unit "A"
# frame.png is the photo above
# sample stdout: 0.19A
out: 1.8A
